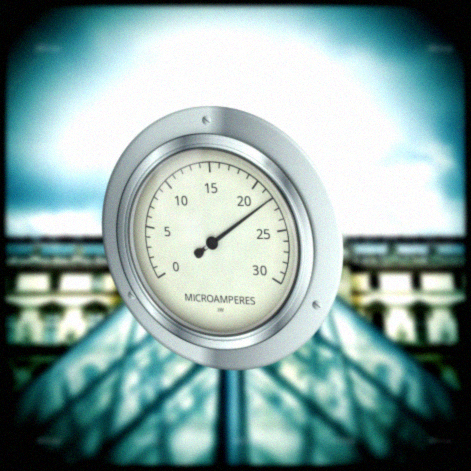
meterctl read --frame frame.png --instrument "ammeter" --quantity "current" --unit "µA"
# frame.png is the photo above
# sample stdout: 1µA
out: 22µA
